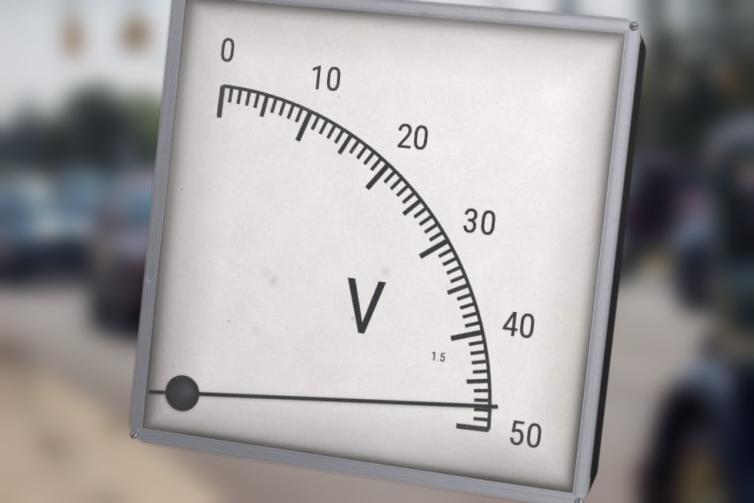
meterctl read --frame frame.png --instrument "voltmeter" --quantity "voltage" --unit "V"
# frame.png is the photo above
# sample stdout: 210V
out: 47.5V
